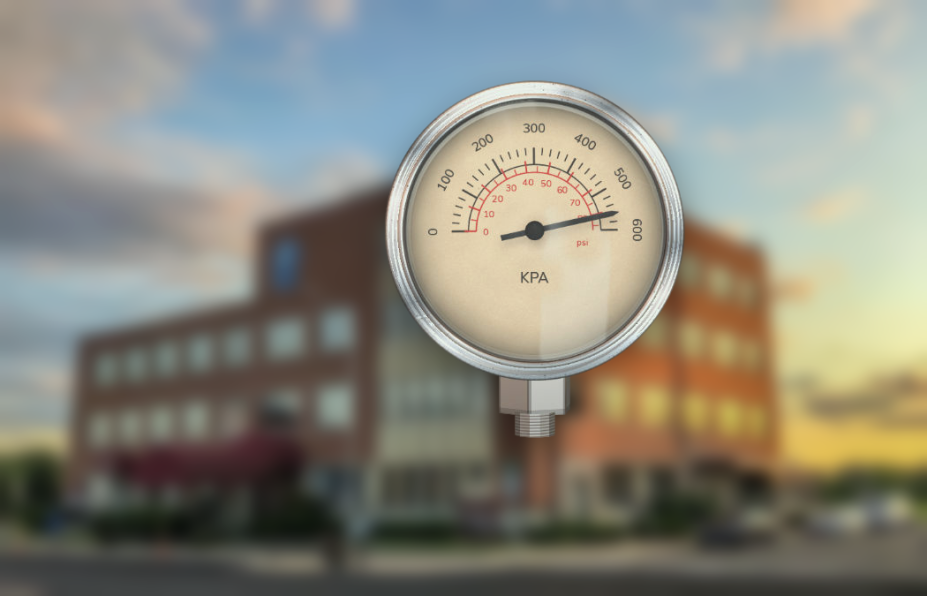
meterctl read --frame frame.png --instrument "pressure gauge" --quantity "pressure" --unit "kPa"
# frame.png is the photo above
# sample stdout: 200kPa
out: 560kPa
